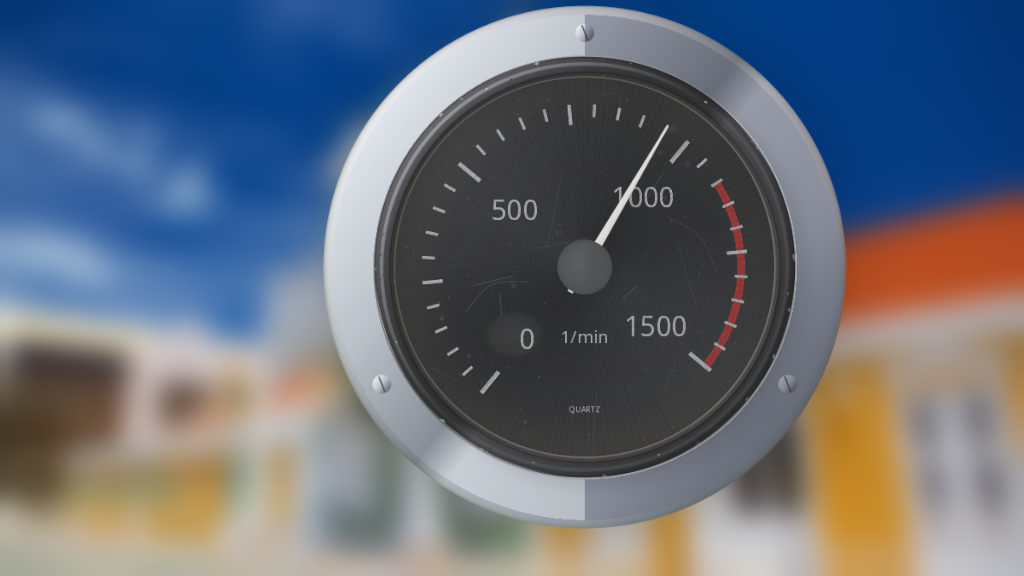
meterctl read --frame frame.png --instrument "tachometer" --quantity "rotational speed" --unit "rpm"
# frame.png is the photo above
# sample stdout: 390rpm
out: 950rpm
